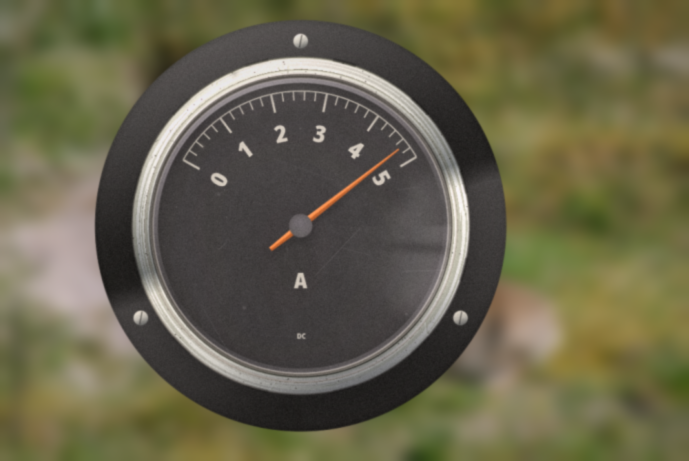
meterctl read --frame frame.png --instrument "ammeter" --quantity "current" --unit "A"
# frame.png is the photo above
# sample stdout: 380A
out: 4.7A
